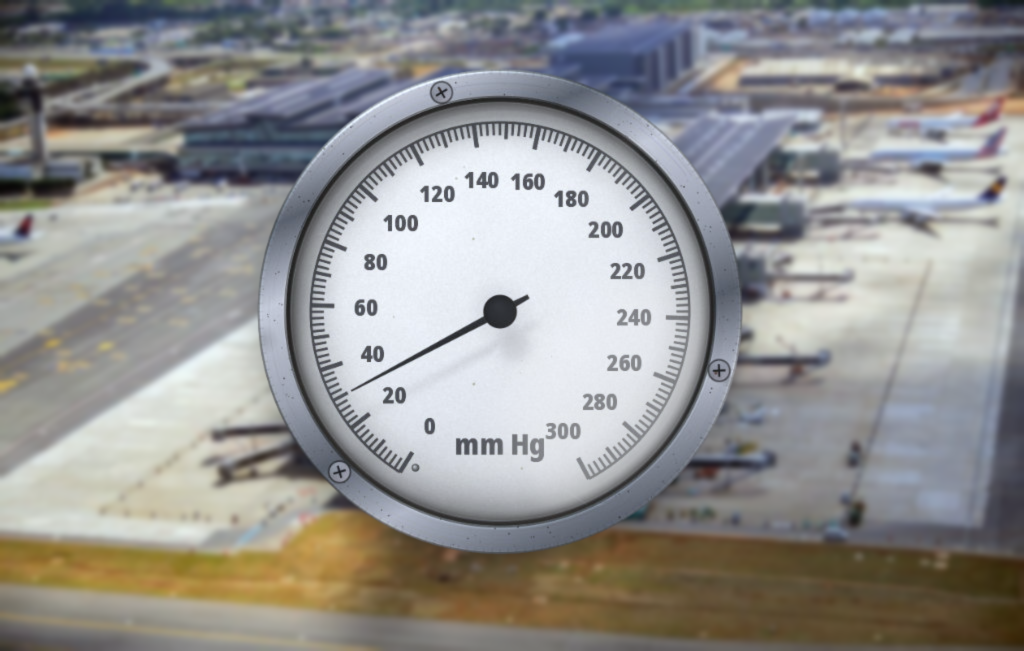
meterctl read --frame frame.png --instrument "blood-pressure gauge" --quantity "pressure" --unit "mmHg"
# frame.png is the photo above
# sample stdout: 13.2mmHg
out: 30mmHg
